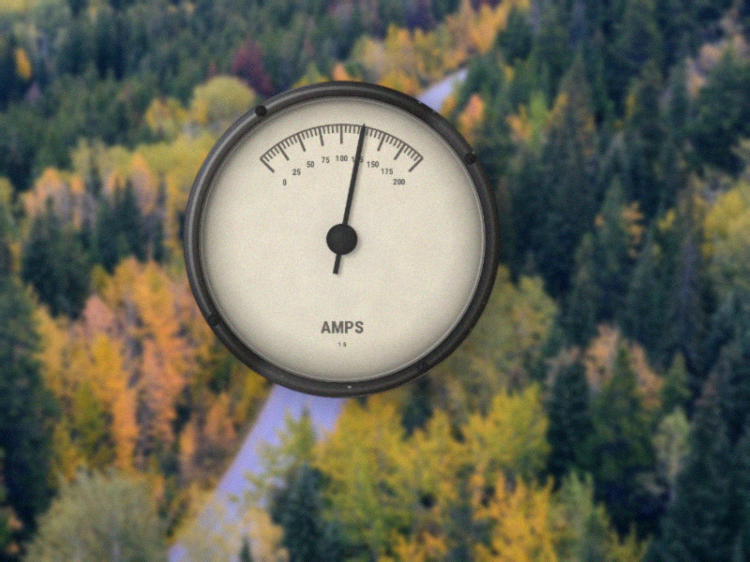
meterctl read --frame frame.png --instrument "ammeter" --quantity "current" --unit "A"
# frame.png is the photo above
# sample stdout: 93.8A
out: 125A
